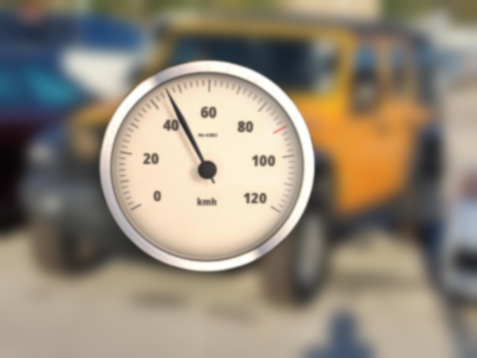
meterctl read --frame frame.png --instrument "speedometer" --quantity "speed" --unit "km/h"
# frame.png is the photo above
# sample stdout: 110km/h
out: 46km/h
